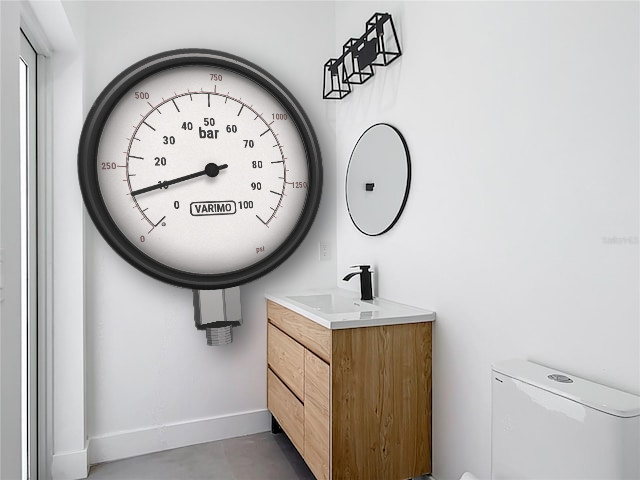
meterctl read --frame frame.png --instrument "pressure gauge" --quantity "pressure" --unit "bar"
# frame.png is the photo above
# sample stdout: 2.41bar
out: 10bar
